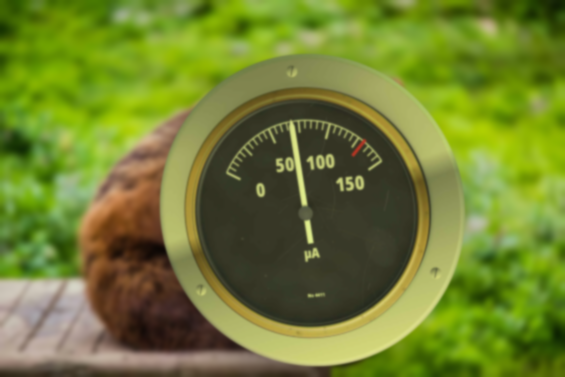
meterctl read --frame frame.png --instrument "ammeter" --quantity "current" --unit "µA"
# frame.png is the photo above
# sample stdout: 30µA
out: 70µA
